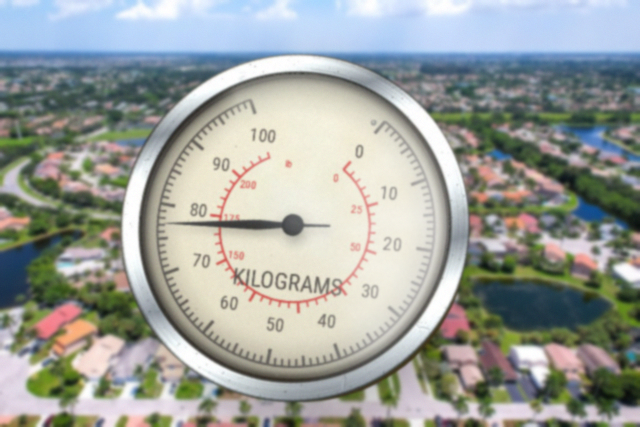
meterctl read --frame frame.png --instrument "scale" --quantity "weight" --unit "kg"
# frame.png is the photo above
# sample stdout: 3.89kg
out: 77kg
